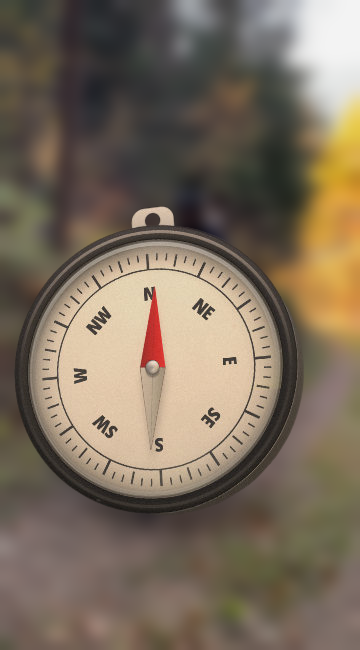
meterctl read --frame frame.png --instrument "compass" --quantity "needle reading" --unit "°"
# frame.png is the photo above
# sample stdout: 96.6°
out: 5°
